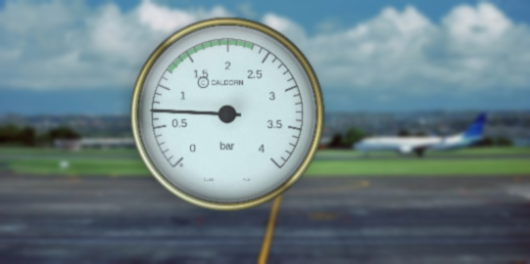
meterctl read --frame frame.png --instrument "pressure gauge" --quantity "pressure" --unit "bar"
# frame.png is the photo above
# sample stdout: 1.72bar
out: 0.7bar
